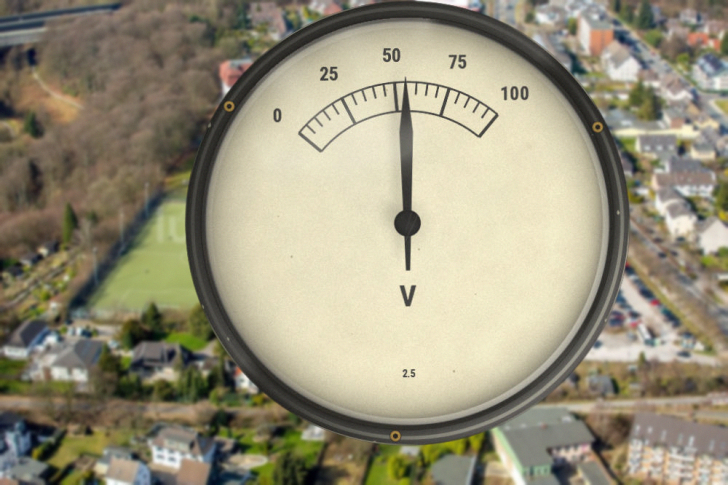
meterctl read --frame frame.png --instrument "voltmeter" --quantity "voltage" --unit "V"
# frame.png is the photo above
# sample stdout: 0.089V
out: 55V
